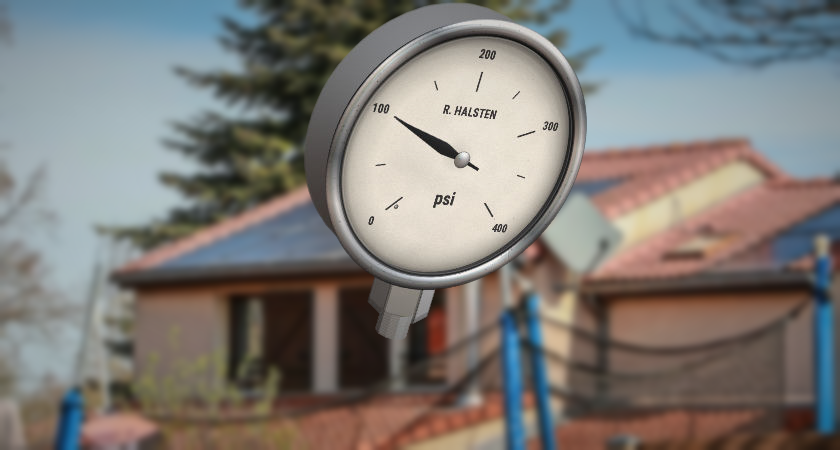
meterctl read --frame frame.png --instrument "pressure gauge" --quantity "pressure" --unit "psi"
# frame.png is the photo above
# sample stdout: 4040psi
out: 100psi
